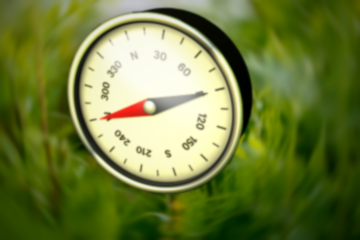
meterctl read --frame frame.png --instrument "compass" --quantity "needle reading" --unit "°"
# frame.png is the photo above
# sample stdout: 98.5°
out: 270°
